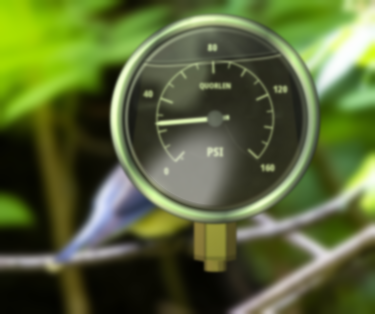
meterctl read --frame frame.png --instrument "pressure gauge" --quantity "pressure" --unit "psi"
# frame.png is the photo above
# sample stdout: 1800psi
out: 25psi
